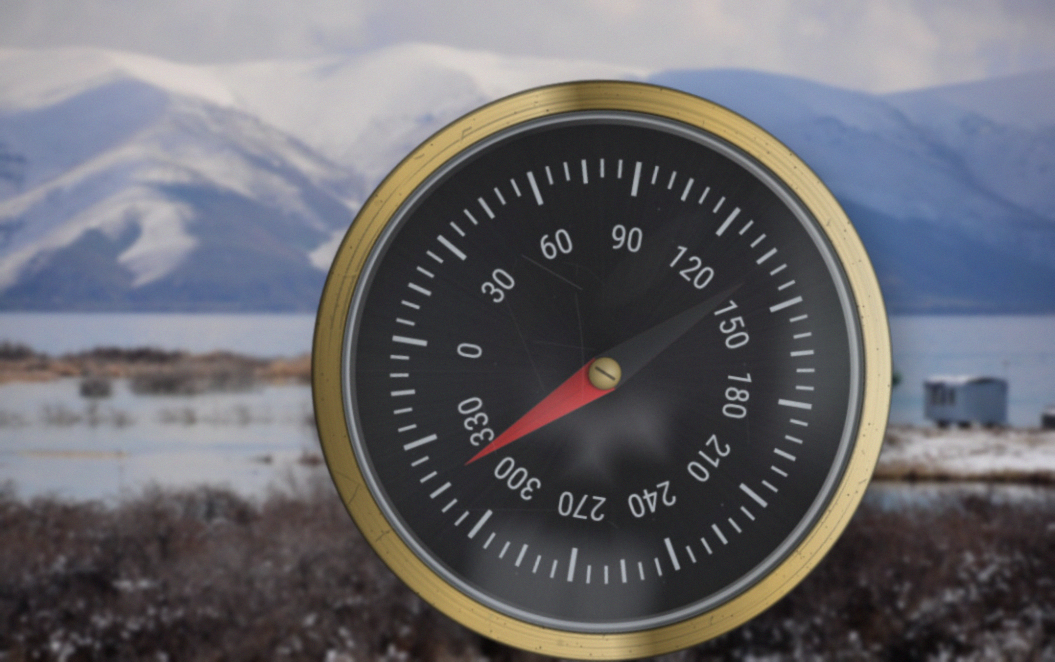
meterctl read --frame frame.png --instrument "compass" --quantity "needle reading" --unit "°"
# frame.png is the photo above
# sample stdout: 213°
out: 317.5°
